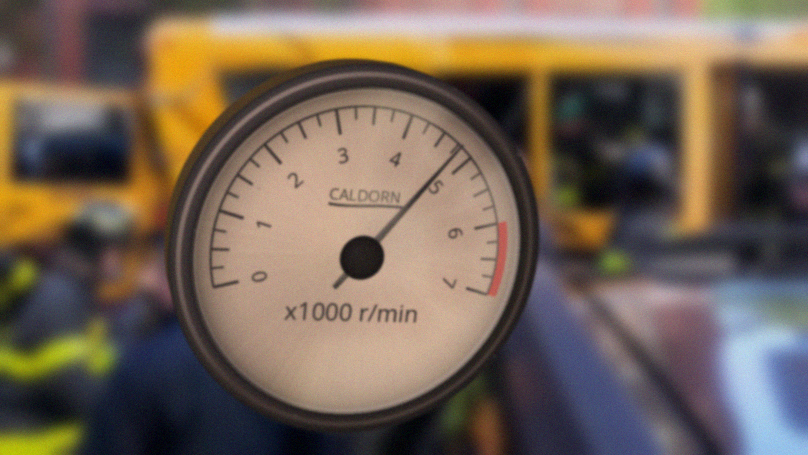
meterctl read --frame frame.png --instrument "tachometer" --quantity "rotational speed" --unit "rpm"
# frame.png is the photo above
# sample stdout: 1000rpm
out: 4750rpm
